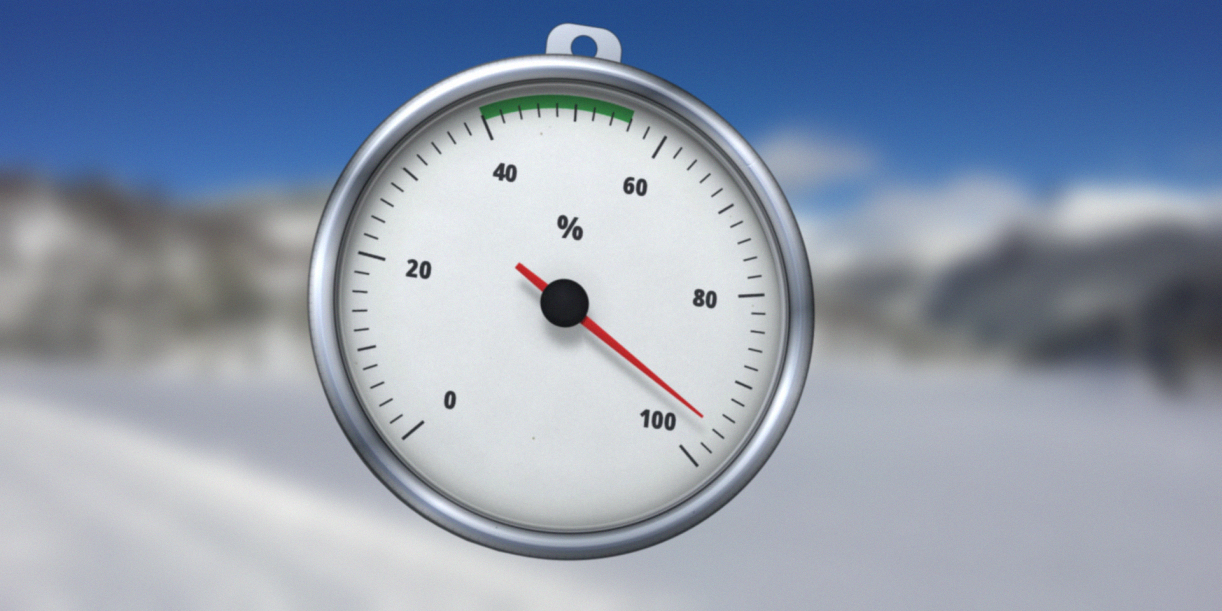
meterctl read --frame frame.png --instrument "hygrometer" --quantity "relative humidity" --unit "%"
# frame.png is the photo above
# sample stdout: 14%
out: 96%
